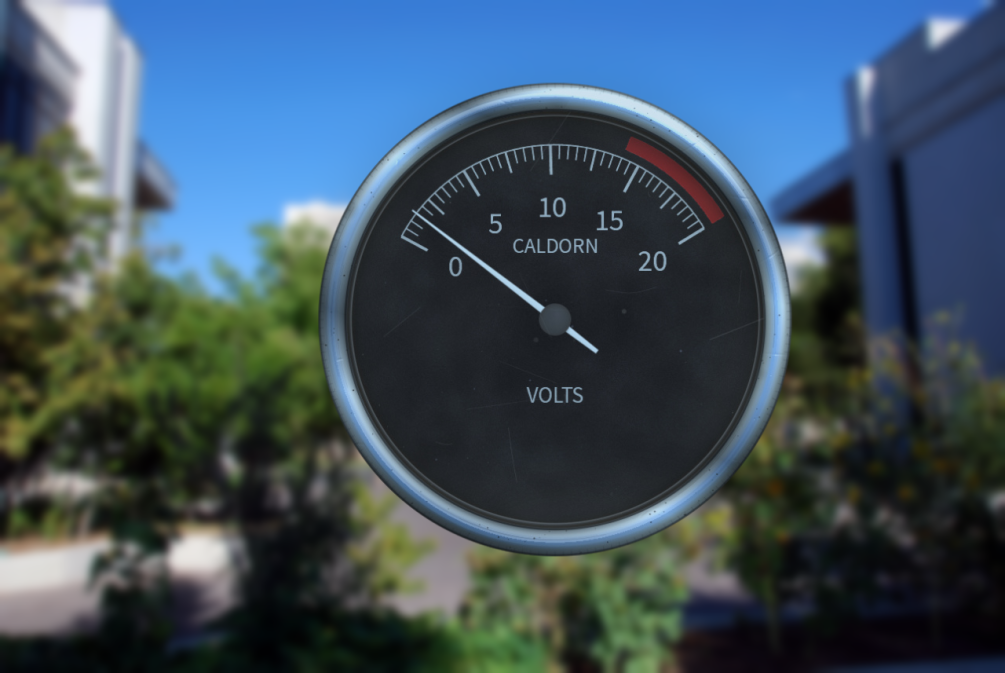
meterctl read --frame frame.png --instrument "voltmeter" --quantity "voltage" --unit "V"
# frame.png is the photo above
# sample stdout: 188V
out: 1.5V
